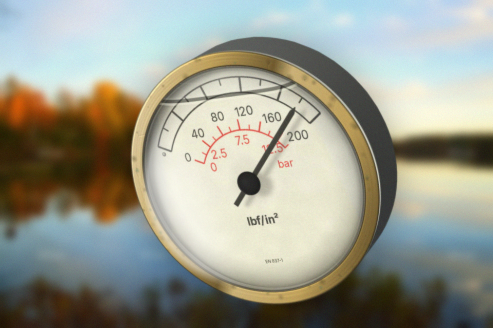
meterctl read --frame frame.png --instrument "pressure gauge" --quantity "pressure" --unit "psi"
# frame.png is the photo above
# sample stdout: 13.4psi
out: 180psi
